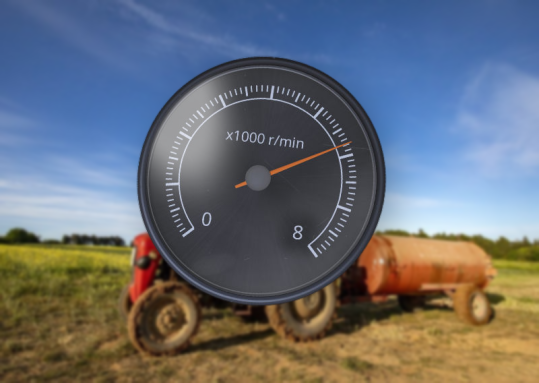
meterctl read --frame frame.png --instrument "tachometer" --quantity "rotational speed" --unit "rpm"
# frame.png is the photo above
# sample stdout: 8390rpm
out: 5800rpm
